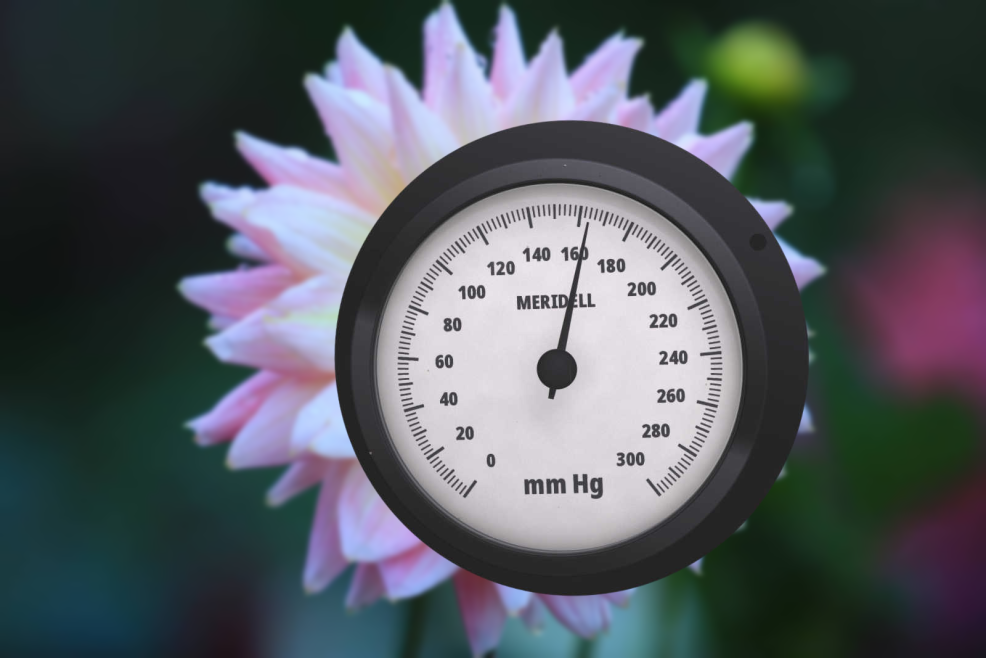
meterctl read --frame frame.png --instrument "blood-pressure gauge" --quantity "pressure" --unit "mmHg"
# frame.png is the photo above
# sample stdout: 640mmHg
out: 164mmHg
